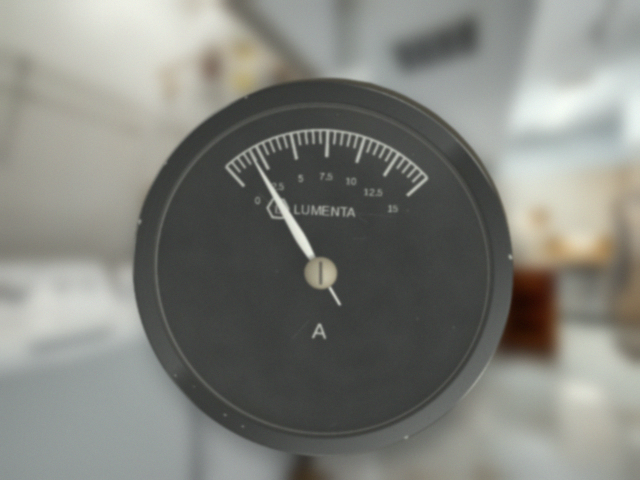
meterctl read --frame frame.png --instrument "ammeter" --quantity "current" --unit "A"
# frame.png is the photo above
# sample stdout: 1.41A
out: 2A
